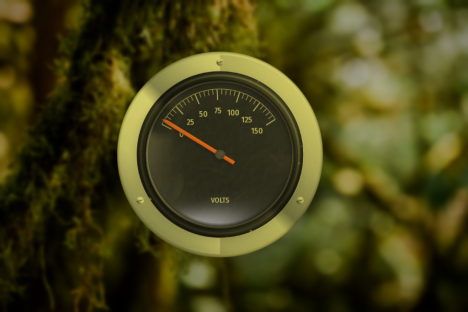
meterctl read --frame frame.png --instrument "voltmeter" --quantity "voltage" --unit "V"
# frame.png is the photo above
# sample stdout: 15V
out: 5V
